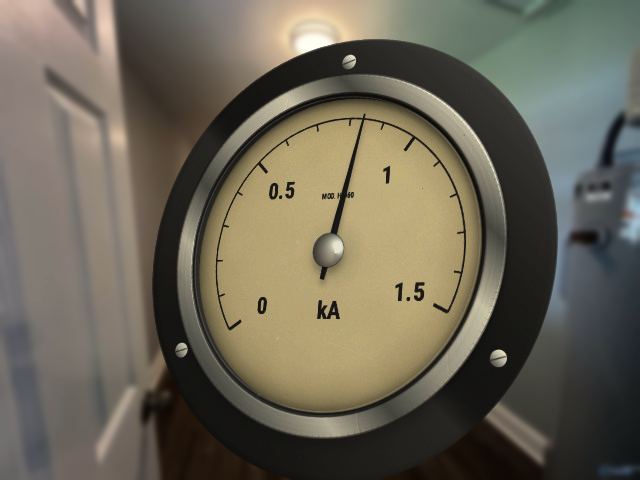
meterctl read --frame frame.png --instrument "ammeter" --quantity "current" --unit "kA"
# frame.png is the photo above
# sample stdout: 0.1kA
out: 0.85kA
